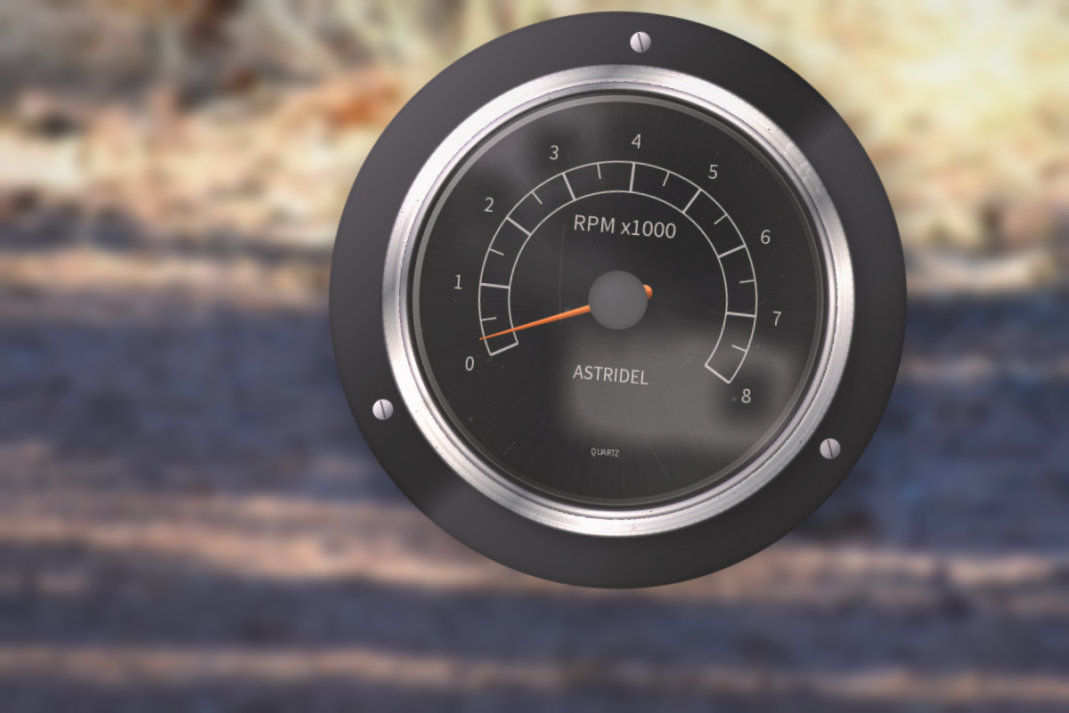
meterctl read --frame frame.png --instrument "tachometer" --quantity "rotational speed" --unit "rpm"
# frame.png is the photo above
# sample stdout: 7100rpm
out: 250rpm
